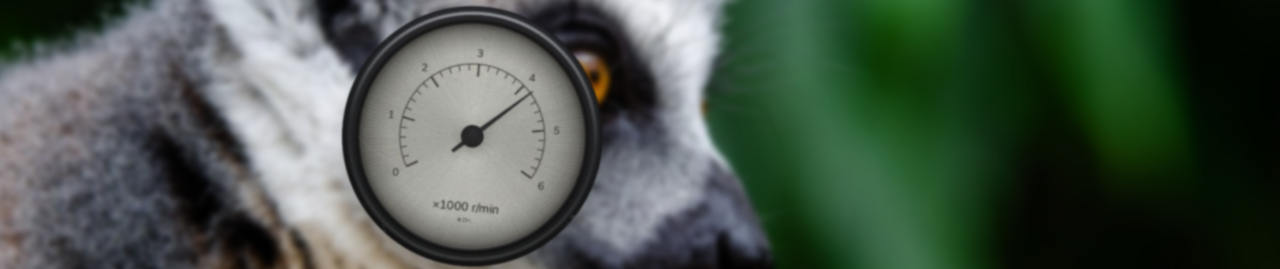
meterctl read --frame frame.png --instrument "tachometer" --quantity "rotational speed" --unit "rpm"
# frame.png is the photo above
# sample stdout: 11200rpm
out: 4200rpm
